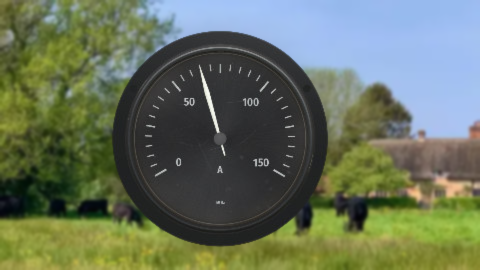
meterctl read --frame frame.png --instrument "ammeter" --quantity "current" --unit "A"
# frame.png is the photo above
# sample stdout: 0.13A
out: 65A
